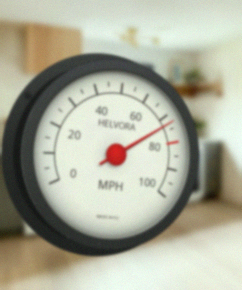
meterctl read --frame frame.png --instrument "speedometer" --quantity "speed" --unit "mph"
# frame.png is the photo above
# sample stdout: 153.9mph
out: 72.5mph
